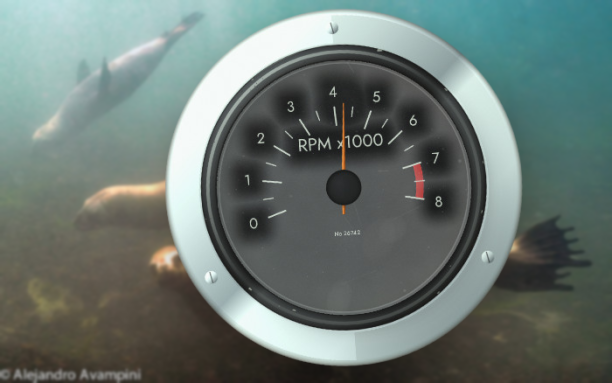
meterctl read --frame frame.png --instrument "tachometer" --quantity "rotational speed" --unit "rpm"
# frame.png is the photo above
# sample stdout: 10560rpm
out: 4250rpm
